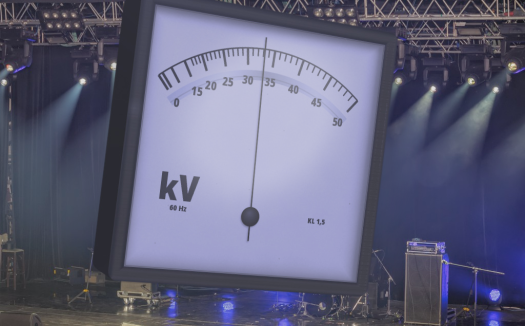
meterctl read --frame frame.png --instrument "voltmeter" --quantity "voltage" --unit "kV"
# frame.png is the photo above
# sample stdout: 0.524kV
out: 33kV
